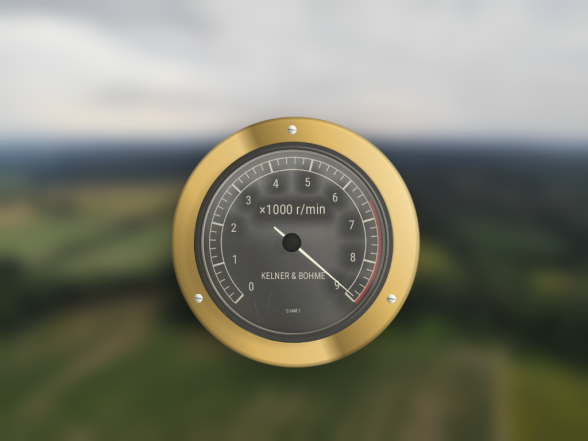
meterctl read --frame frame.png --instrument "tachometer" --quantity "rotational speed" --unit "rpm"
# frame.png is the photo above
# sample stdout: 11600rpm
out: 8900rpm
